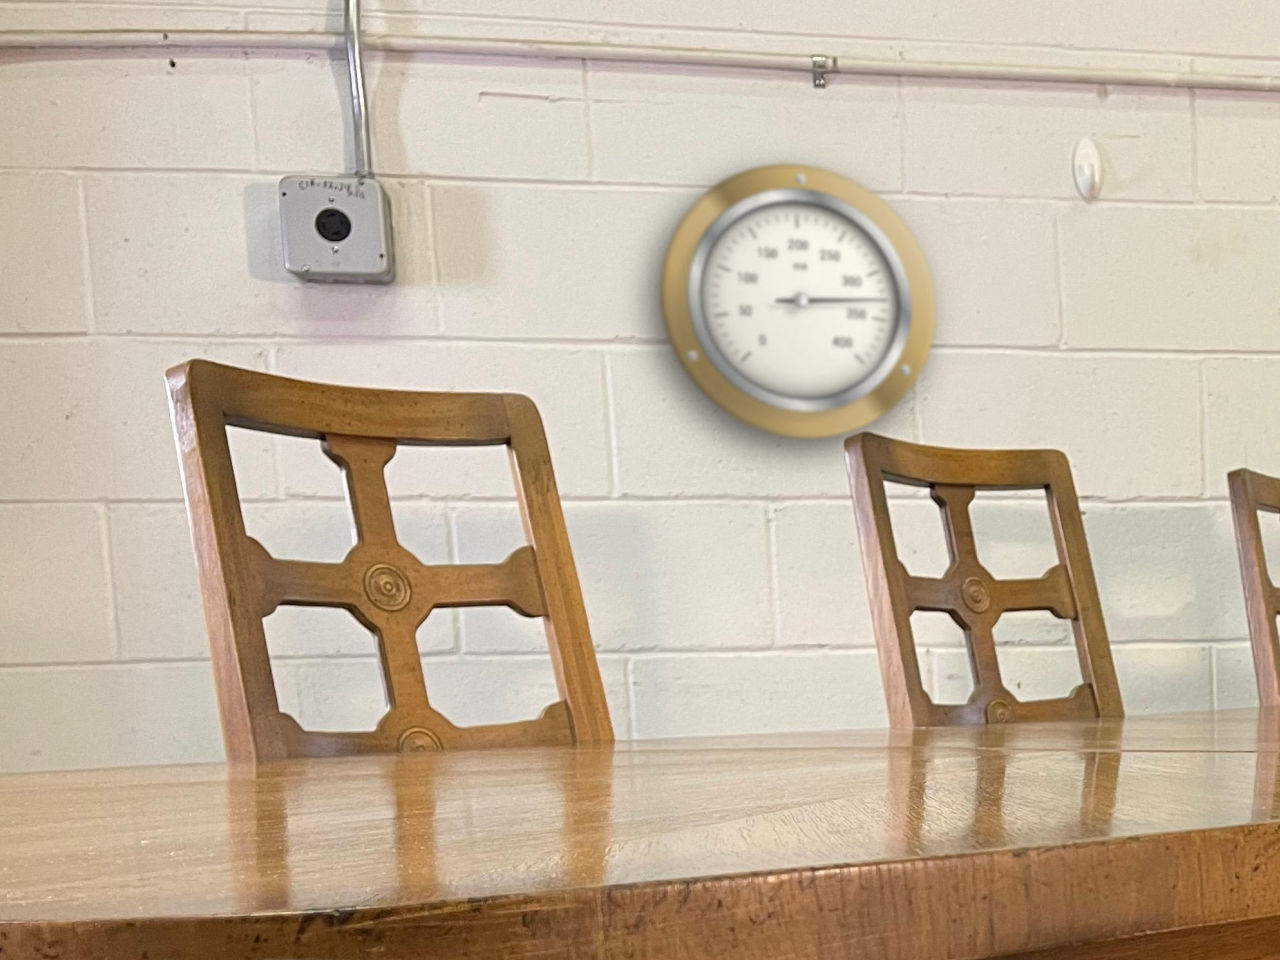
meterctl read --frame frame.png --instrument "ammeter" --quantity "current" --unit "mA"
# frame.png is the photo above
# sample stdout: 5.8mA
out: 330mA
